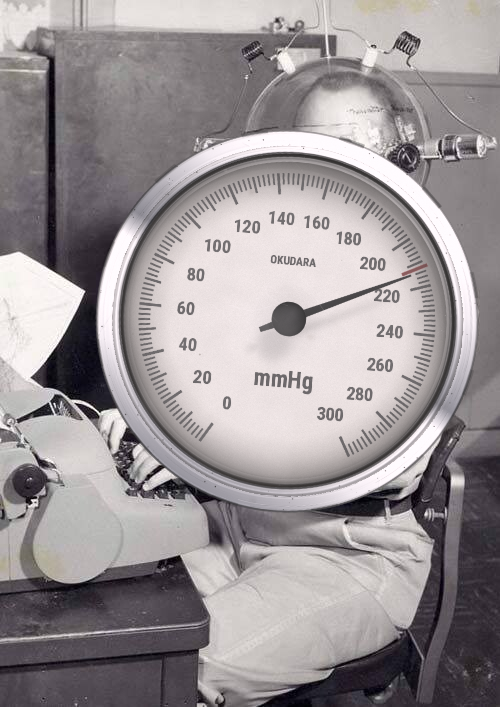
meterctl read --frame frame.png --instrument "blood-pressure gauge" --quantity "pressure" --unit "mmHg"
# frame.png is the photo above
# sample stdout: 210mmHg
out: 214mmHg
